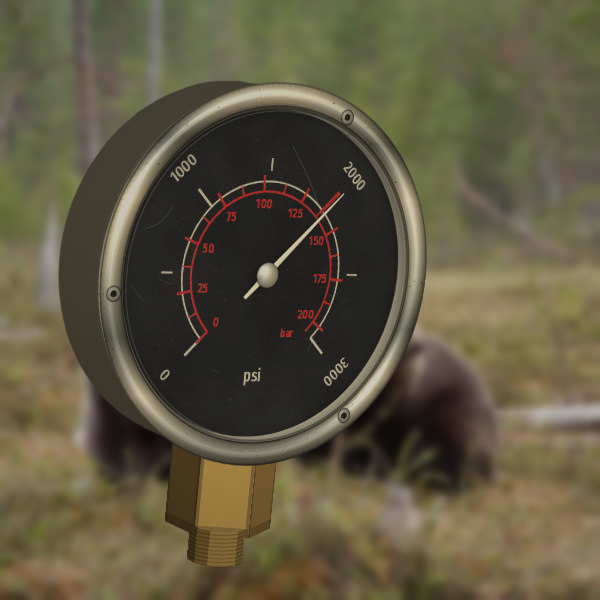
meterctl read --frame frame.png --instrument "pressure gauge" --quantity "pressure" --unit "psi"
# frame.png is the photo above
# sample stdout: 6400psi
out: 2000psi
